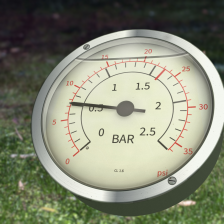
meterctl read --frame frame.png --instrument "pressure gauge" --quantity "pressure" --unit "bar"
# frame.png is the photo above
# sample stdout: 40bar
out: 0.5bar
